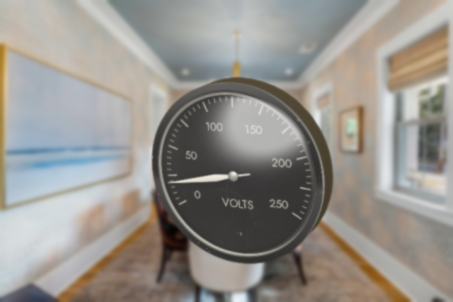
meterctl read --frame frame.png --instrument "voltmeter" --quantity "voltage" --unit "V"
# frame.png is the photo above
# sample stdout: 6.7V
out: 20V
